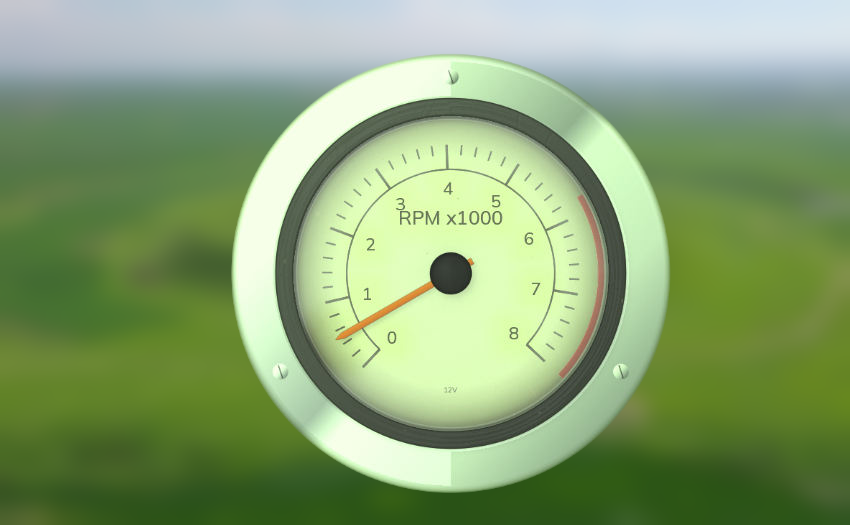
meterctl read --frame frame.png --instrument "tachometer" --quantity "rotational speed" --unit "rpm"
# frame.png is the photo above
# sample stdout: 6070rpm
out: 500rpm
